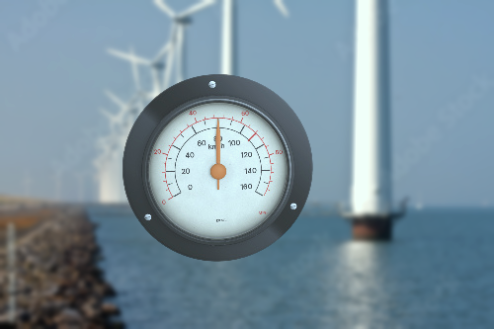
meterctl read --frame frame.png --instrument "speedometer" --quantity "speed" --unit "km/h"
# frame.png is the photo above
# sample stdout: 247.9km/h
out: 80km/h
